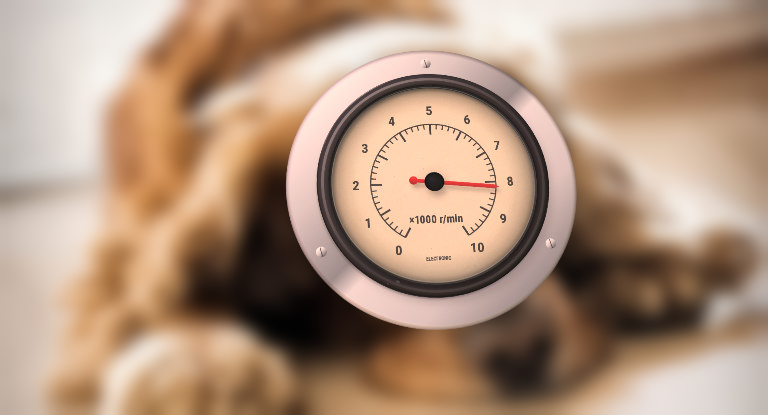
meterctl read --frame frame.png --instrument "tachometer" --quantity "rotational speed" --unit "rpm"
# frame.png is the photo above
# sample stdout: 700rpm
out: 8200rpm
